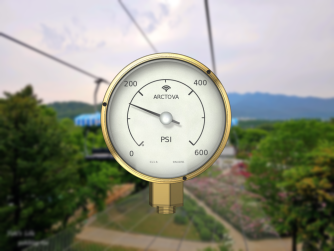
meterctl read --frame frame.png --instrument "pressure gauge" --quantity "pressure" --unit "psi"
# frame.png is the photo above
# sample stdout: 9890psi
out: 150psi
